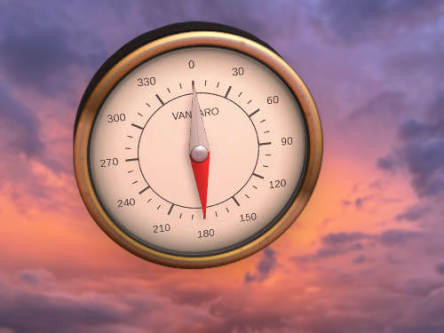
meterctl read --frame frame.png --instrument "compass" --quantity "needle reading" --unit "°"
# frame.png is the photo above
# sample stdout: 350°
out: 180°
